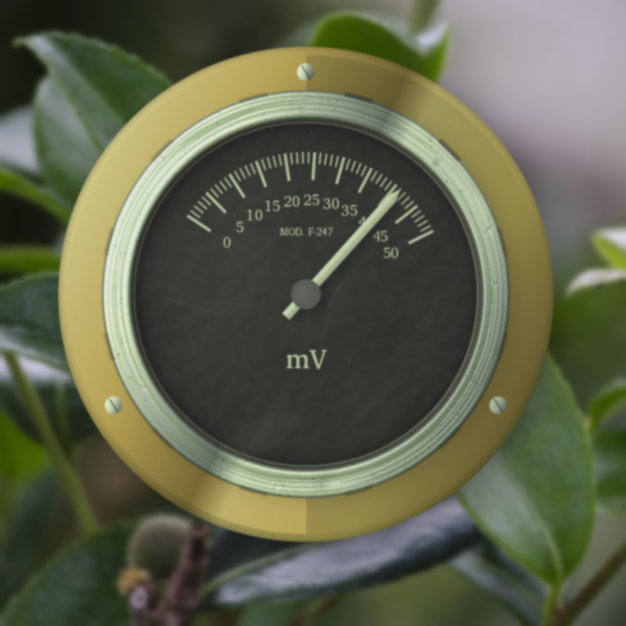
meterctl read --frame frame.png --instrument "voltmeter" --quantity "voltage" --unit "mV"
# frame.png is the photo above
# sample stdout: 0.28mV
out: 41mV
